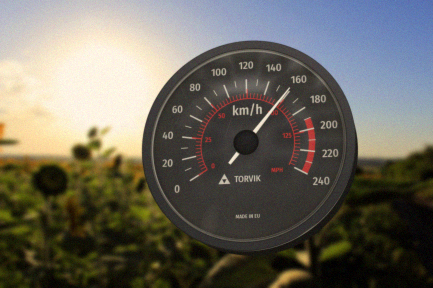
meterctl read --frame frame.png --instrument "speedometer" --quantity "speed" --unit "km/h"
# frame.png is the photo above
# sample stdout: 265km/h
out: 160km/h
